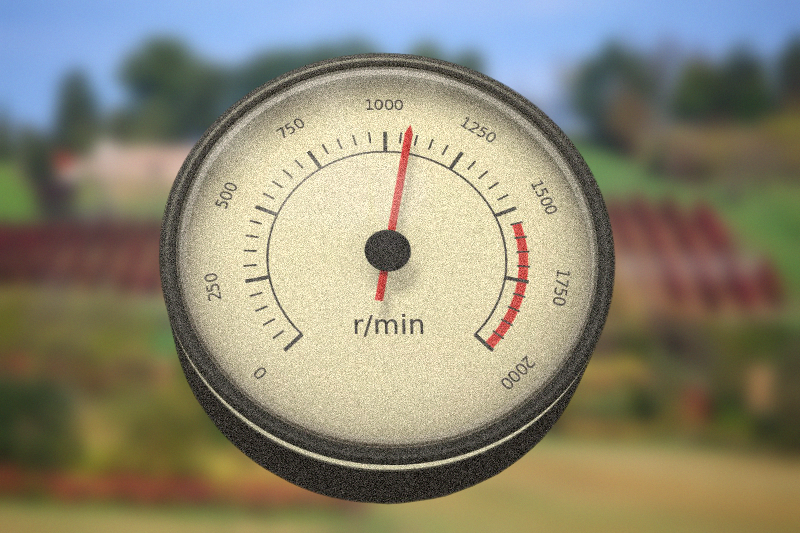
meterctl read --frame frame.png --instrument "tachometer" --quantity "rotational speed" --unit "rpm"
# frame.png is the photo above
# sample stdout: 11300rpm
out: 1075rpm
